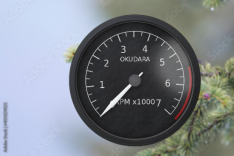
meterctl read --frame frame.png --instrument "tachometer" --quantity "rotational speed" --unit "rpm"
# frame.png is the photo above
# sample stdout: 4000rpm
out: 0rpm
